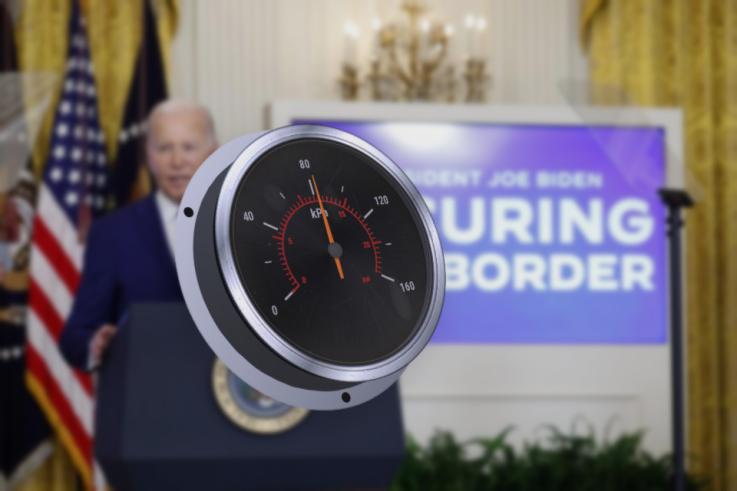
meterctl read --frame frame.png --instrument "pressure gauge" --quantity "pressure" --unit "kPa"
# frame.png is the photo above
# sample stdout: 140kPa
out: 80kPa
